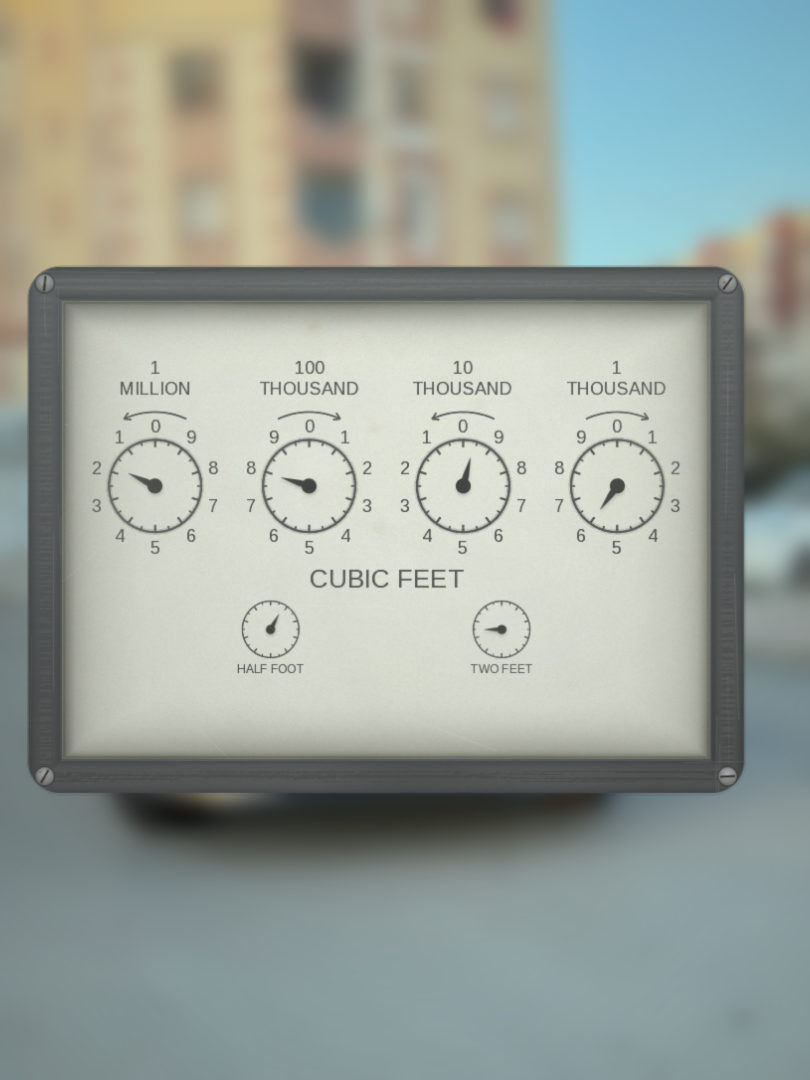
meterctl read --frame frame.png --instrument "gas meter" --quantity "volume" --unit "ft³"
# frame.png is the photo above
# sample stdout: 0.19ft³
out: 179600ft³
